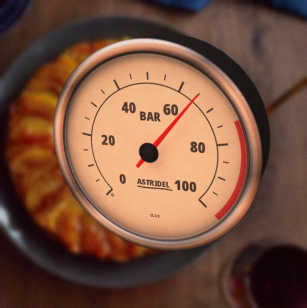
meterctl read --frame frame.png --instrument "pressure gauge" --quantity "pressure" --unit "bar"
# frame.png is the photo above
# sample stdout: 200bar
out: 65bar
